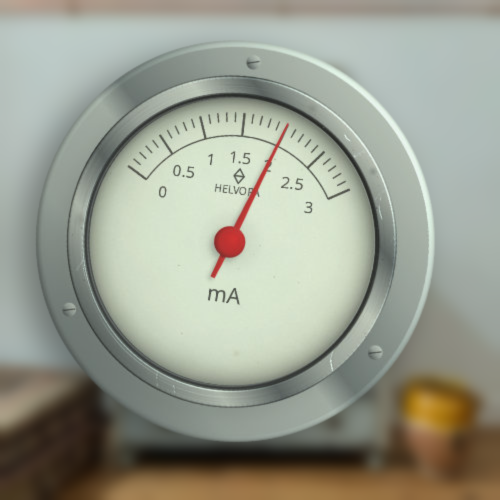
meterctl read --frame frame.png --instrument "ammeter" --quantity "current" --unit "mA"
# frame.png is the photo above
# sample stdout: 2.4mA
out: 2mA
